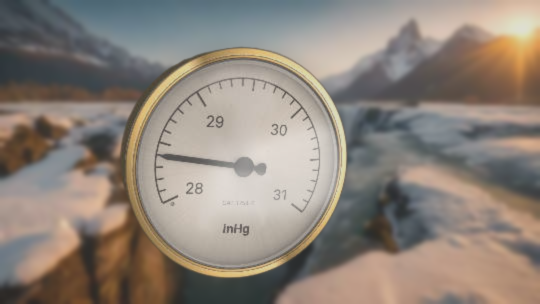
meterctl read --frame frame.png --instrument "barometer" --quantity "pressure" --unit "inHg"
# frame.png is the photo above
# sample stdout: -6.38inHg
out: 28.4inHg
